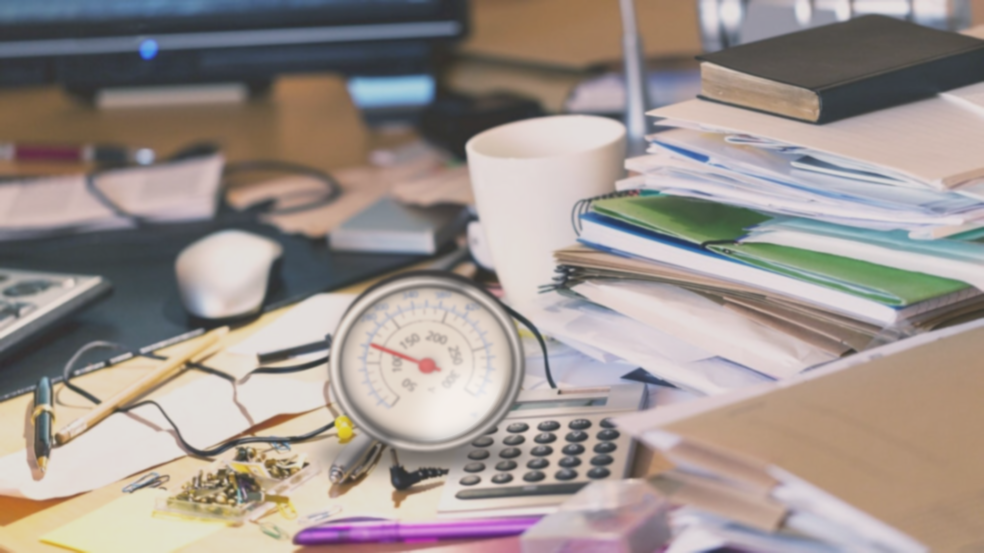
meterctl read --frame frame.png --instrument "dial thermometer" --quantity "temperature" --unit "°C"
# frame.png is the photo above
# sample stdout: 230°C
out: 120°C
